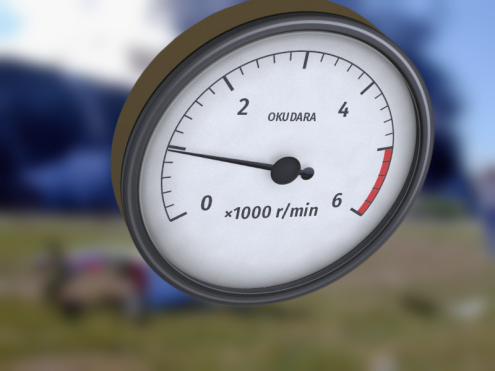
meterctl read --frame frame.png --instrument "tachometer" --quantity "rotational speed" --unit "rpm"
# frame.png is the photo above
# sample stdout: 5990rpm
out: 1000rpm
